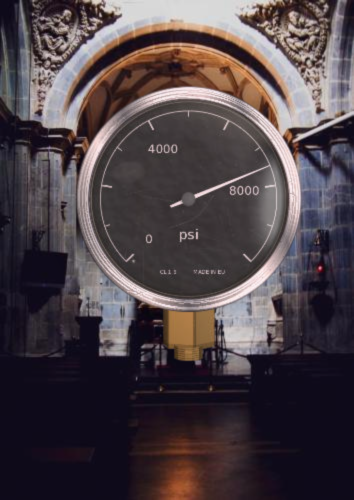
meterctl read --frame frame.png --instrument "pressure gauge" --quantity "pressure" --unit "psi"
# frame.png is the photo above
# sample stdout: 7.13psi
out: 7500psi
